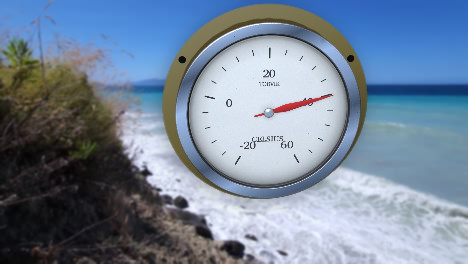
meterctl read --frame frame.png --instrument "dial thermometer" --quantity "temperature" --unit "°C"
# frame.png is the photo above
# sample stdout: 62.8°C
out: 40°C
